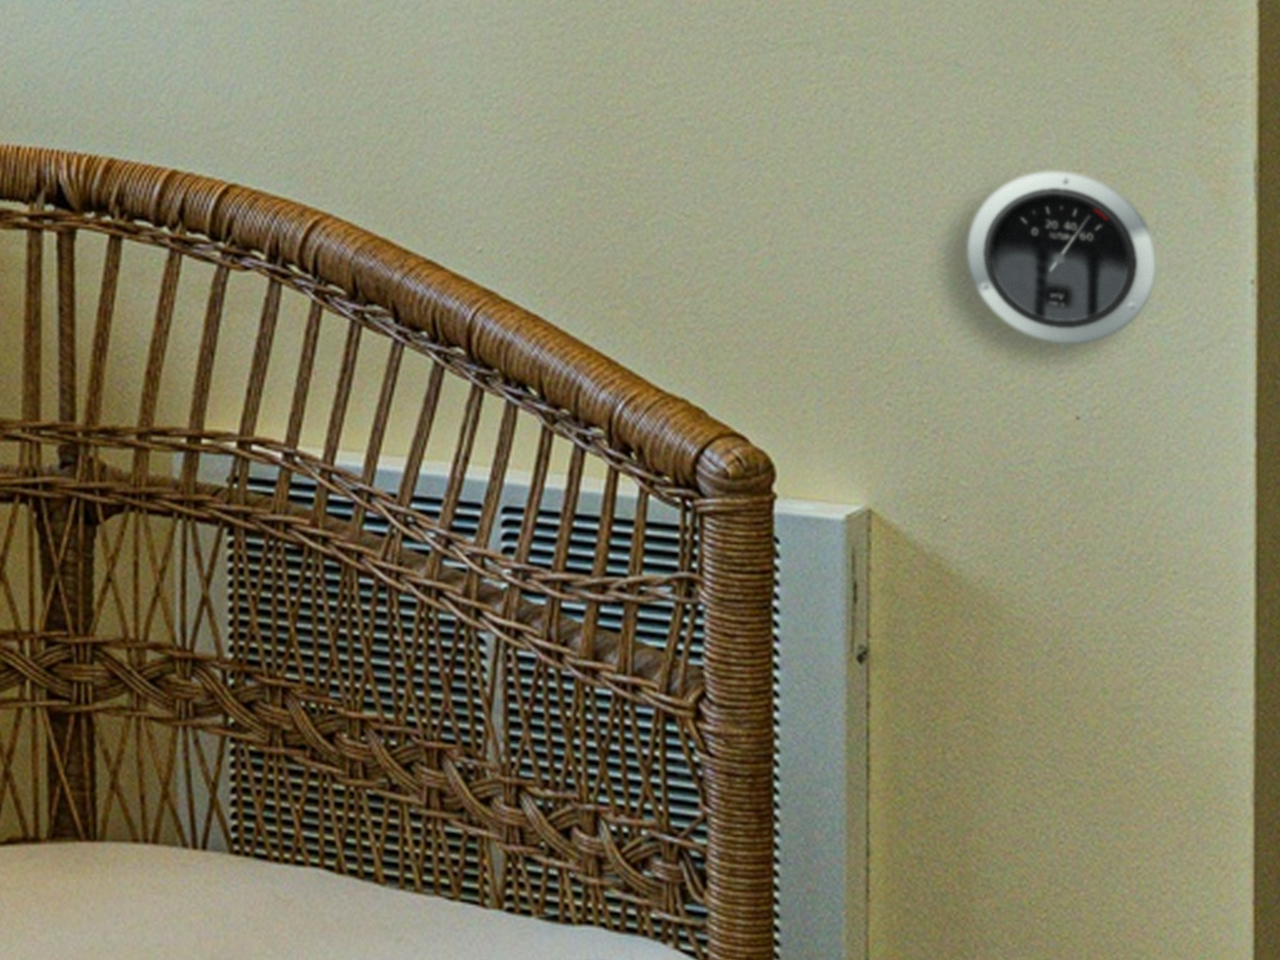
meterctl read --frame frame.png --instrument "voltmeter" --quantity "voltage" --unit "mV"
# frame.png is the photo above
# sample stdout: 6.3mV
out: 50mV
